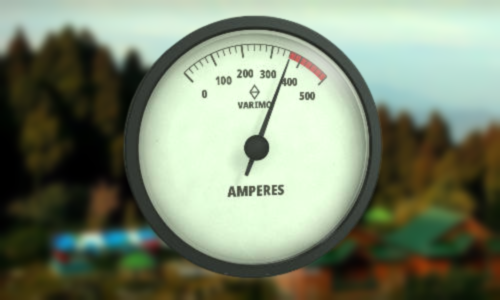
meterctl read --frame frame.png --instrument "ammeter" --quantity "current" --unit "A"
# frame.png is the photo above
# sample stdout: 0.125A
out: 360A
